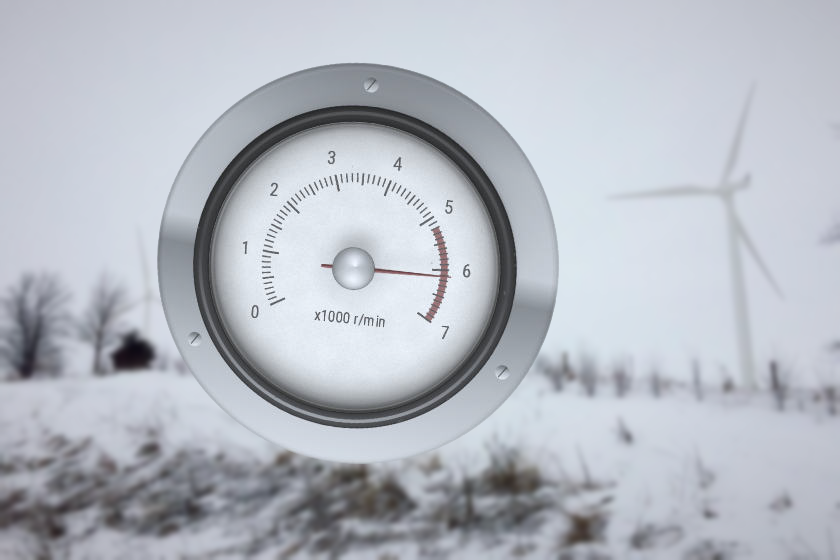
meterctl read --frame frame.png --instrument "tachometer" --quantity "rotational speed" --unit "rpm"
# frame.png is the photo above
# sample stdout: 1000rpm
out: 6100rpm
